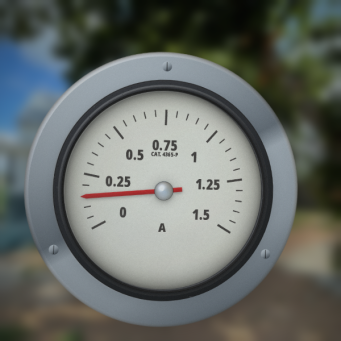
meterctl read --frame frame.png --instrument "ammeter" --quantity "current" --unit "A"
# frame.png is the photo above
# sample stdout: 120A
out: 0.15A
